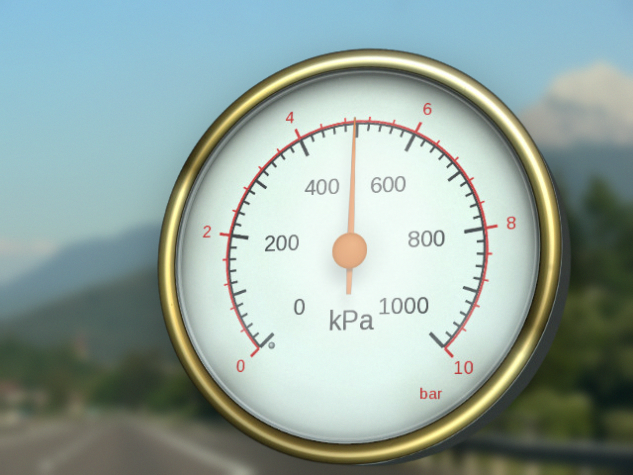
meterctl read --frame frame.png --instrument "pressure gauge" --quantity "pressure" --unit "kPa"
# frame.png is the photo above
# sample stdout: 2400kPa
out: 500kPa
